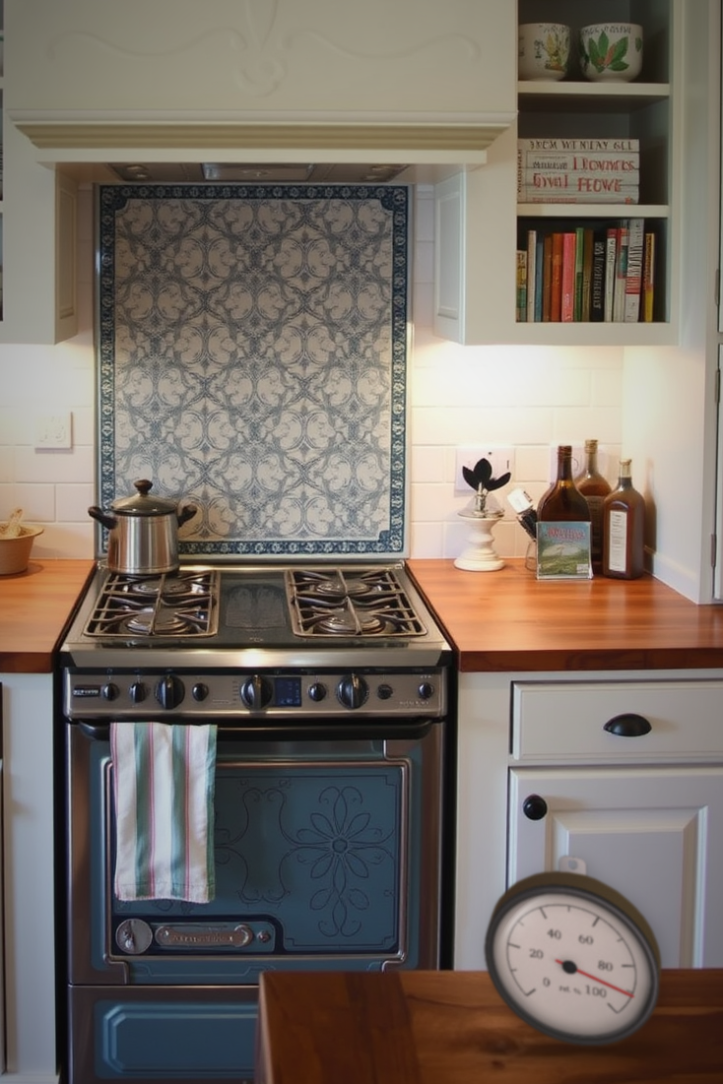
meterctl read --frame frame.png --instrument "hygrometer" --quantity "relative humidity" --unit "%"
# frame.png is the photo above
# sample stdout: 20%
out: 90%
